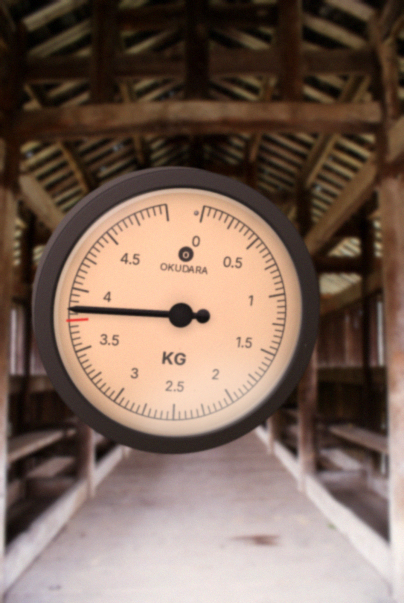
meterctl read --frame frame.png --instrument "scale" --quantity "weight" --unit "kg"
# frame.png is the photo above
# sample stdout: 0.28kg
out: 3.85kg
